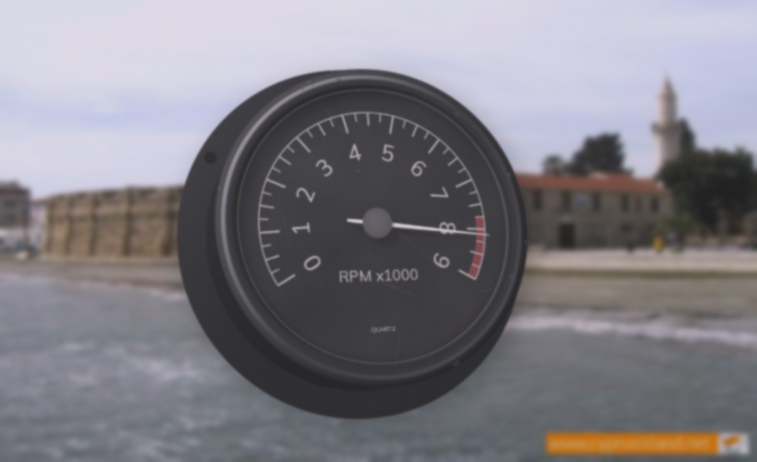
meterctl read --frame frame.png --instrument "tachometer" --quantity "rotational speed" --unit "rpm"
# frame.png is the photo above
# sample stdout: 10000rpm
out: 8125rpm
